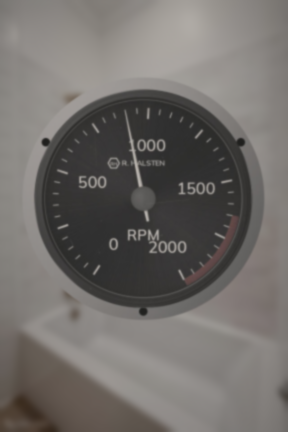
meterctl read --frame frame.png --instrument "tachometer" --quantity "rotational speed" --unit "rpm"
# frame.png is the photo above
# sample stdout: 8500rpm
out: 900rpm
